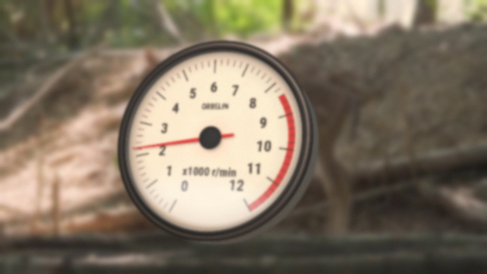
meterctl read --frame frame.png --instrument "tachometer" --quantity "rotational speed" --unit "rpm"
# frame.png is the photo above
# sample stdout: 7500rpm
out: 2200rpm
